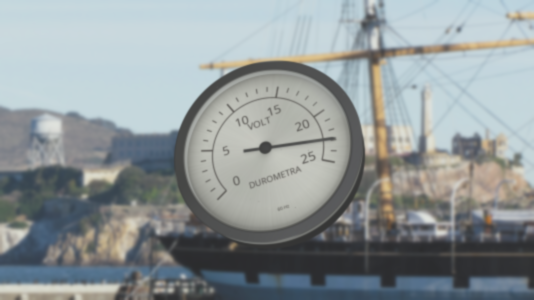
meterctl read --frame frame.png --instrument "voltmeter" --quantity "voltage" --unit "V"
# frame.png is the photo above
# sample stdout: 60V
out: 23V
